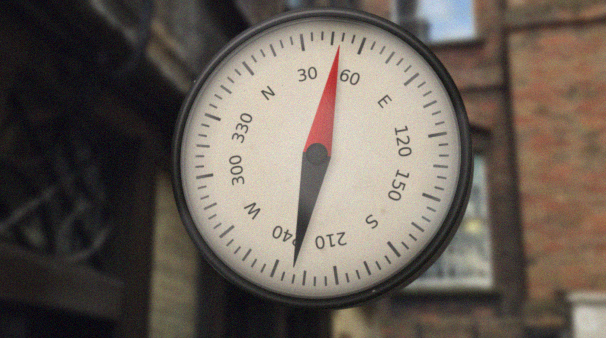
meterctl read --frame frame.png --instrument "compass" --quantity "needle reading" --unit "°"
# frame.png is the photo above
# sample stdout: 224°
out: 50°
